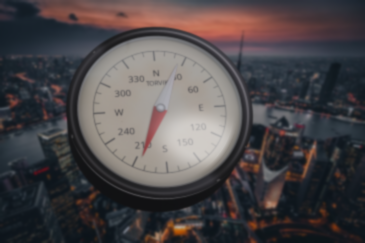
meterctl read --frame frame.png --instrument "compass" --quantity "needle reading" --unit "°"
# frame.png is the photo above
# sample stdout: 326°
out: 205°
